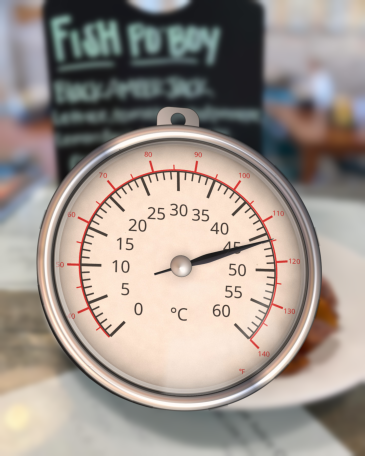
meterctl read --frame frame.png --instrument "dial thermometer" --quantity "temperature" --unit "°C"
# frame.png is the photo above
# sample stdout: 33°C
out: 46°C
